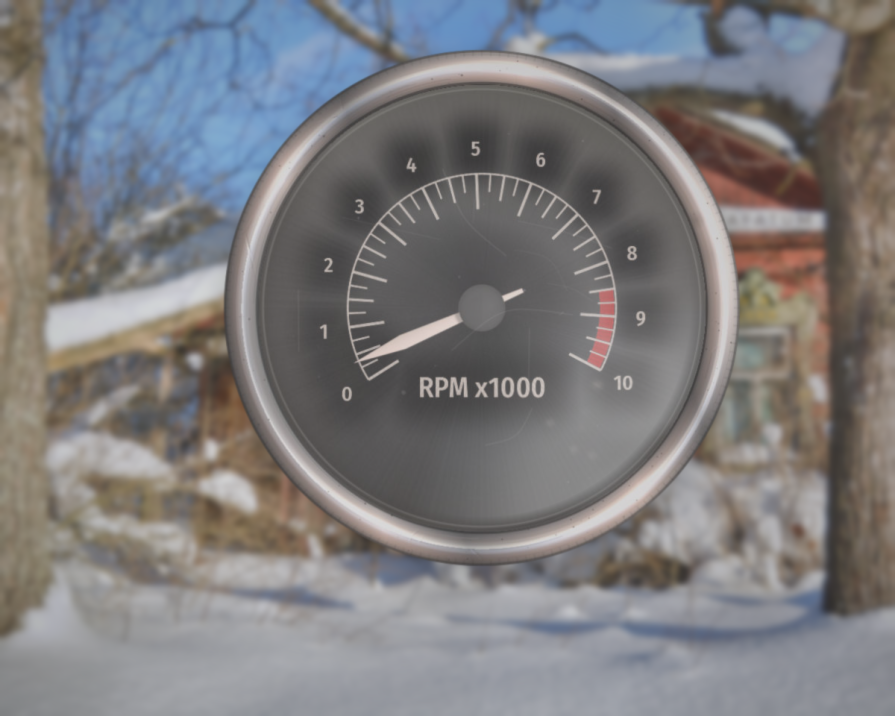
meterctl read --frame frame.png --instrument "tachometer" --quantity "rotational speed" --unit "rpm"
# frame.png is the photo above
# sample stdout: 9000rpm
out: 375rpm
